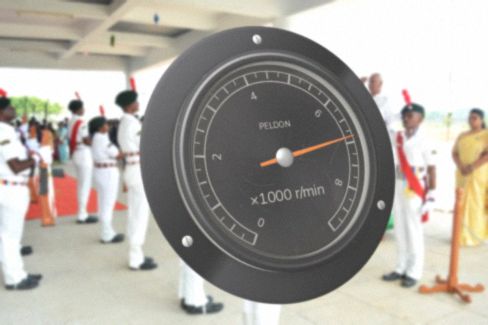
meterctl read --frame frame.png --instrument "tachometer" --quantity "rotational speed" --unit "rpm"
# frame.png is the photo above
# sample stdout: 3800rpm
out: 6875rpm
